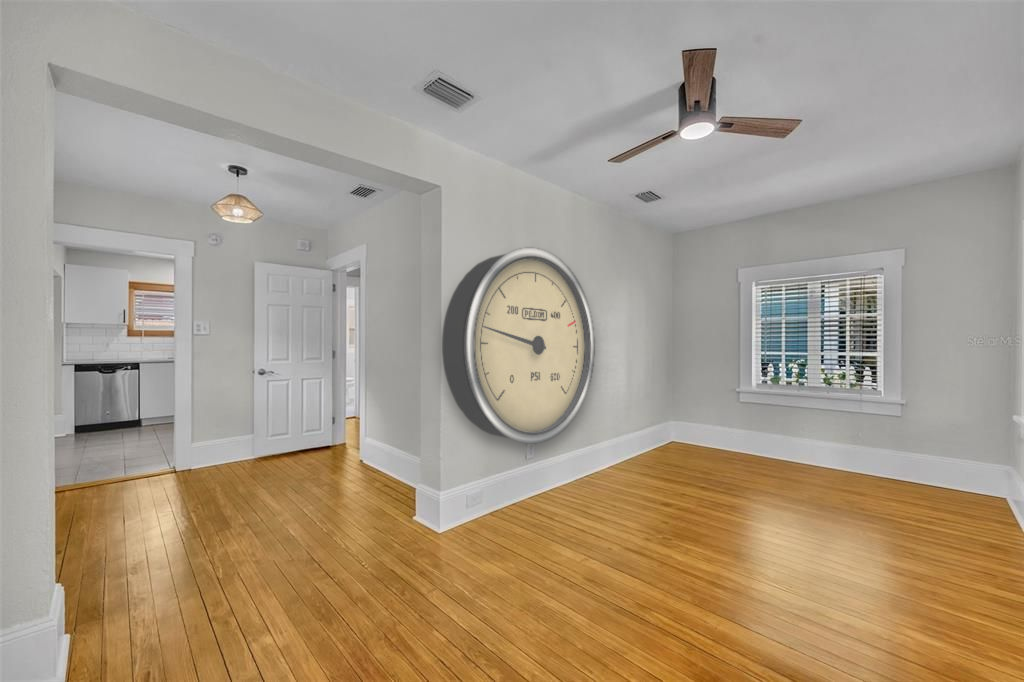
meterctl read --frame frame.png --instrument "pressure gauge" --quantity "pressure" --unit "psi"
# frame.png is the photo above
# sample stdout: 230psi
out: 125psi
